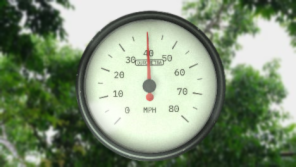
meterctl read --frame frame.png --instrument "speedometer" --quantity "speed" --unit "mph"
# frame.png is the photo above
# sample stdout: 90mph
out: 40mph
